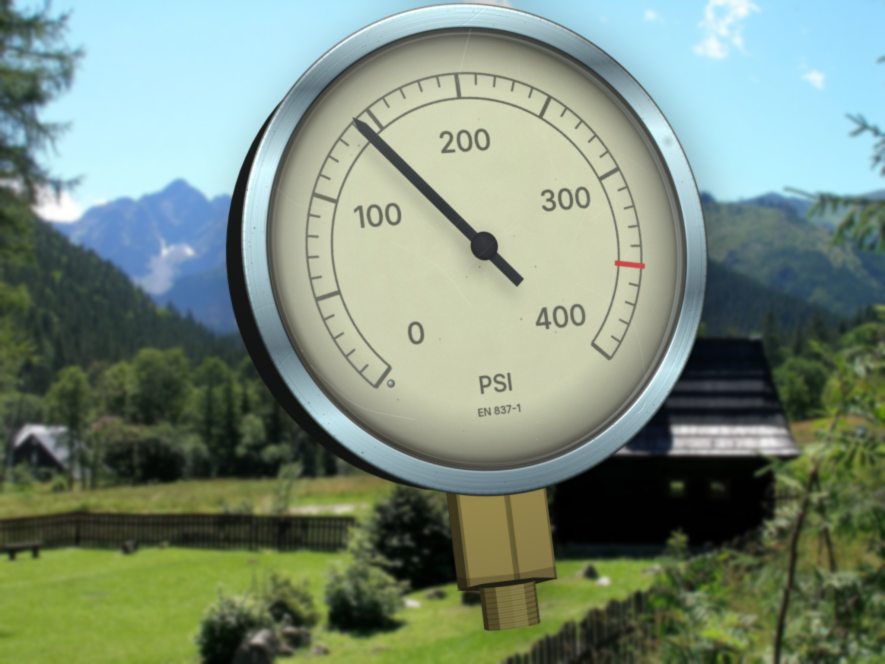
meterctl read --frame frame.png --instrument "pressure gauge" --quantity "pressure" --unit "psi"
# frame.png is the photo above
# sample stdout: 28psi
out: 140psi
